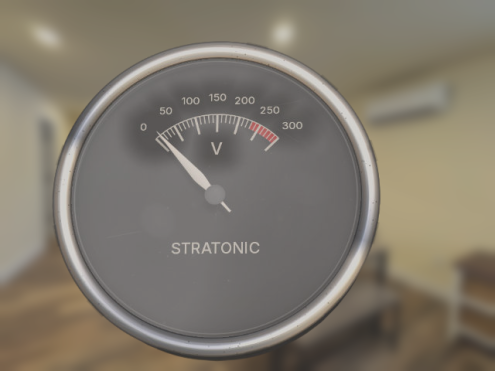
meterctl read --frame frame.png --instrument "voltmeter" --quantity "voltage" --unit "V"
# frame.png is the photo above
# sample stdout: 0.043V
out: 10V
